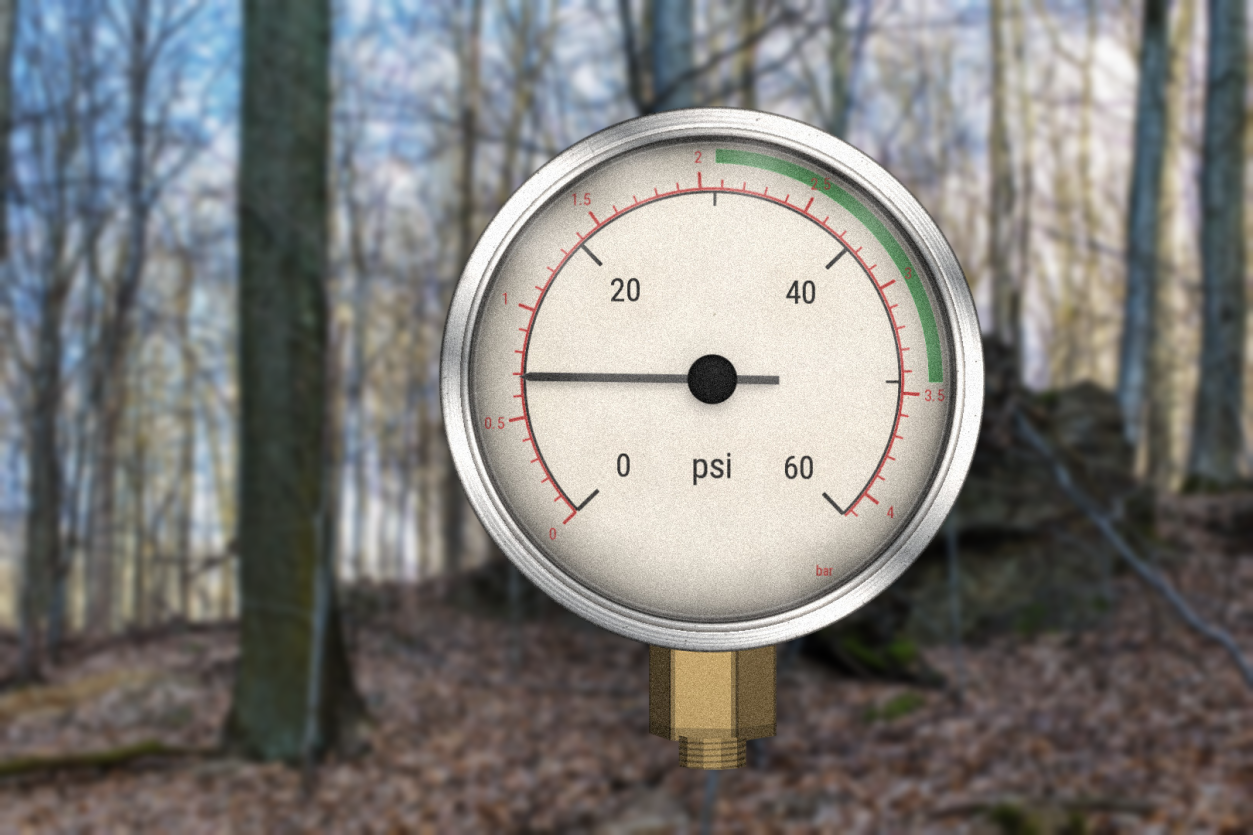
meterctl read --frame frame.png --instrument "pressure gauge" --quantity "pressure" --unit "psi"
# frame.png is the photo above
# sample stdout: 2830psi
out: 10psi
